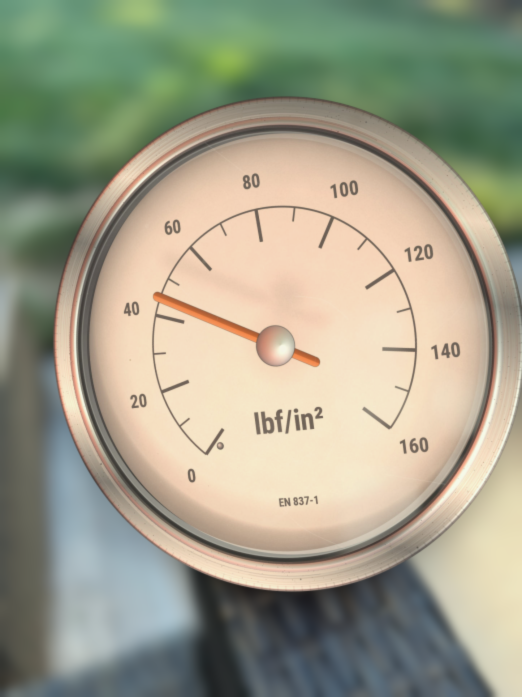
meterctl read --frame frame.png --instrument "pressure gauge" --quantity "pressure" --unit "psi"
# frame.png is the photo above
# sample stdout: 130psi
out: 45psi
